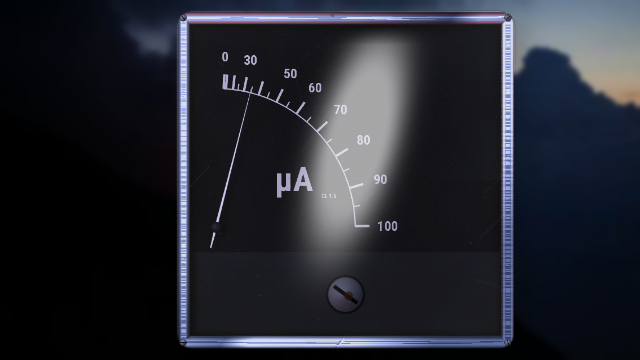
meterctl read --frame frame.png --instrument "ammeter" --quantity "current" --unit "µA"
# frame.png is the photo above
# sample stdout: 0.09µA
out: 35µA
